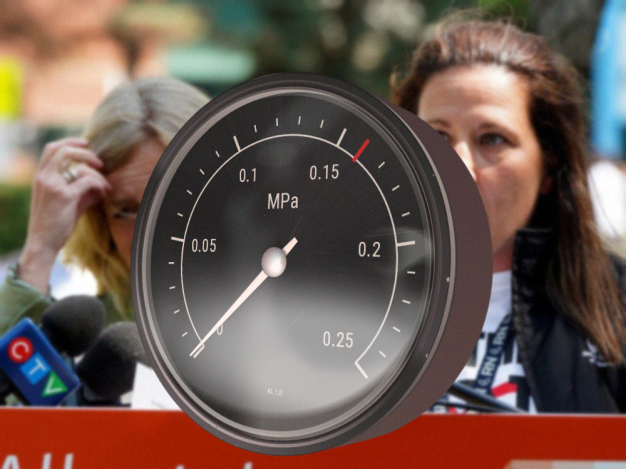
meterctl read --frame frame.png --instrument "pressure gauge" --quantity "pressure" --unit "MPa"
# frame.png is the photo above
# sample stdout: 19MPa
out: 0MPa
